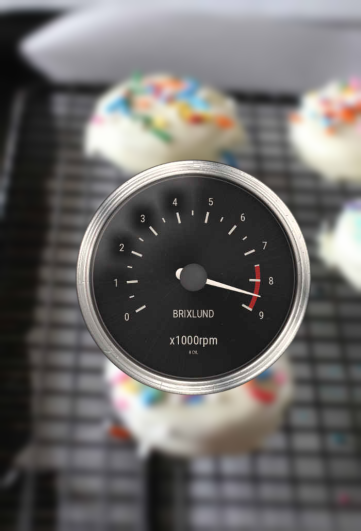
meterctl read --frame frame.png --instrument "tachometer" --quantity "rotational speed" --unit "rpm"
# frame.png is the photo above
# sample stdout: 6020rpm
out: 8500rpm
